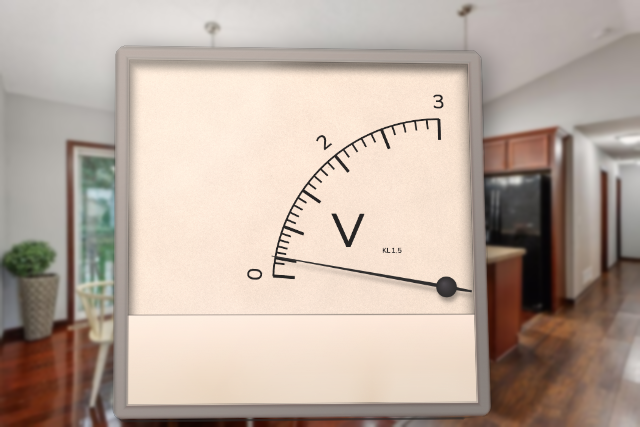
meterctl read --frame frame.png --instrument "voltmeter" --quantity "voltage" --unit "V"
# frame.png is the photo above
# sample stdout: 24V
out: 0.5V
